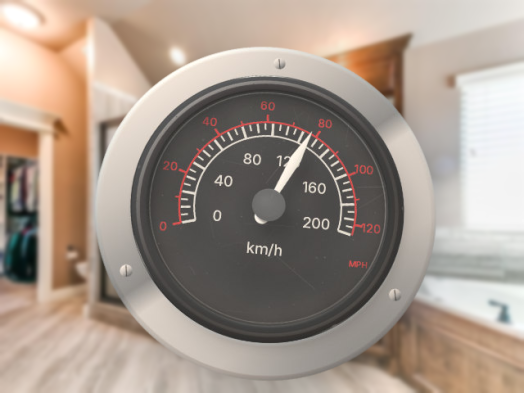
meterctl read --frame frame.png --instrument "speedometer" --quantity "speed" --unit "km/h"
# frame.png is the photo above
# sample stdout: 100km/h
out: 125km/h
